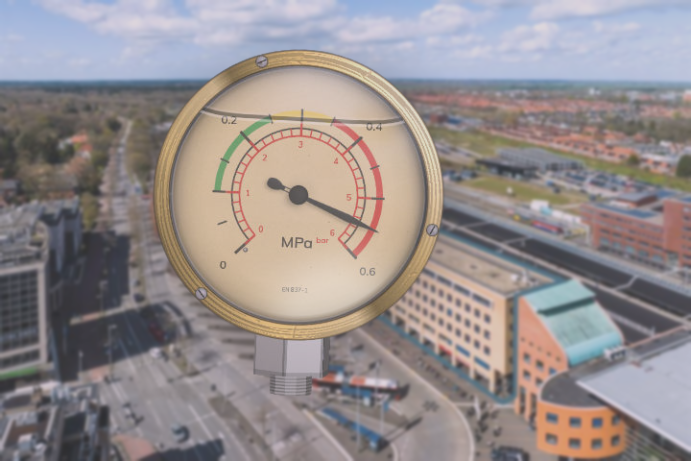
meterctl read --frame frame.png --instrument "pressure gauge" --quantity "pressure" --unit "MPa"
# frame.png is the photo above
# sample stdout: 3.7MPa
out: 0.55MPa
